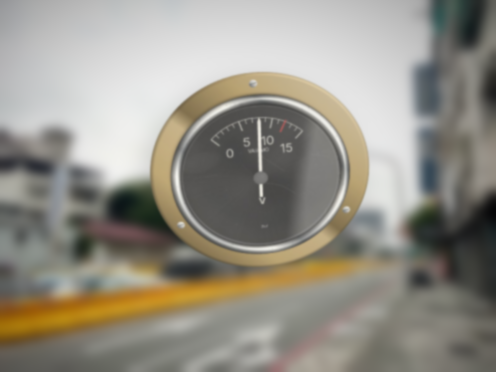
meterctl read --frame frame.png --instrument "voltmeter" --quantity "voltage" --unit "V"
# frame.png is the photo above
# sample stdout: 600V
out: 8V
